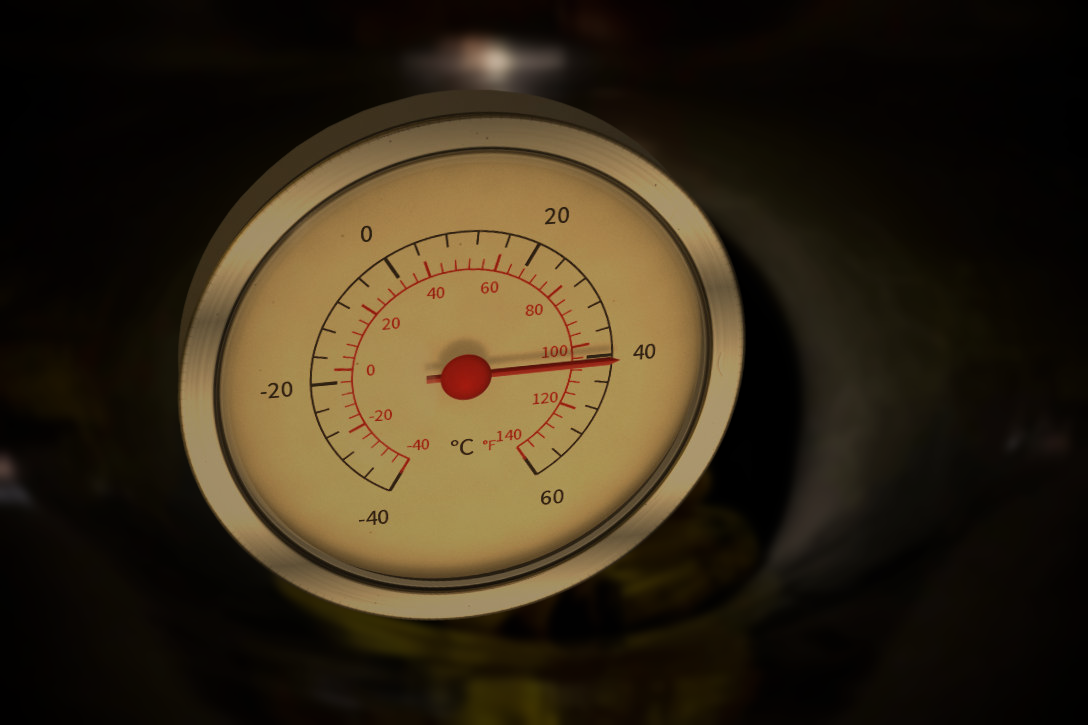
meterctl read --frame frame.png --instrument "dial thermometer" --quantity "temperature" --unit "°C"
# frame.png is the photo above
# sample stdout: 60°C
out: 40°C
